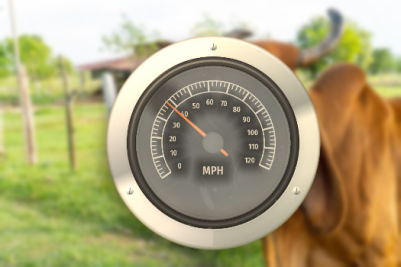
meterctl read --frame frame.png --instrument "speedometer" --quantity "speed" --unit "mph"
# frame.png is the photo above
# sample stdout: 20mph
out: 38mph
